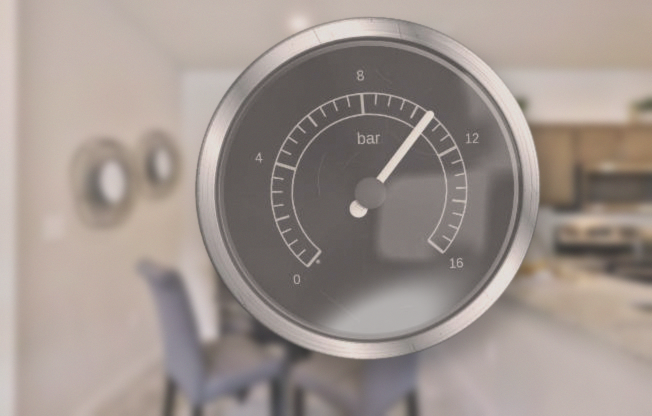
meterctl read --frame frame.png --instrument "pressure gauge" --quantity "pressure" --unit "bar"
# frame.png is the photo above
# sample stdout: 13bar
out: 10.5bar
